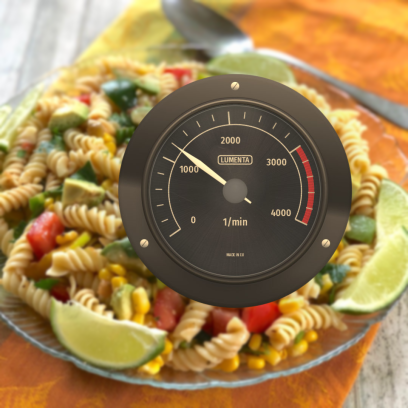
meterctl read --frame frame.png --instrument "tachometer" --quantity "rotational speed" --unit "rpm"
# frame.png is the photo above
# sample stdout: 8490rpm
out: 1200rpm
